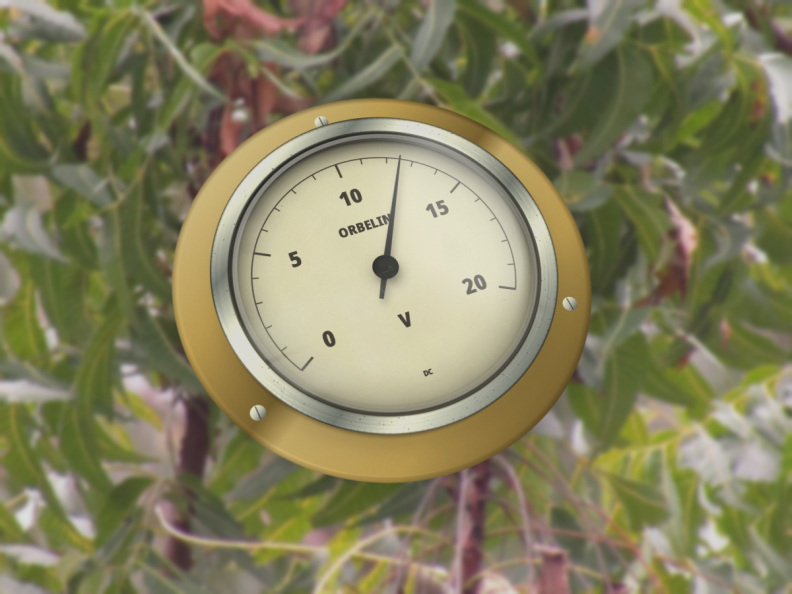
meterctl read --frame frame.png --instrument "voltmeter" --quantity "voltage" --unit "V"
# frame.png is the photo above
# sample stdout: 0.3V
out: 12.5V
